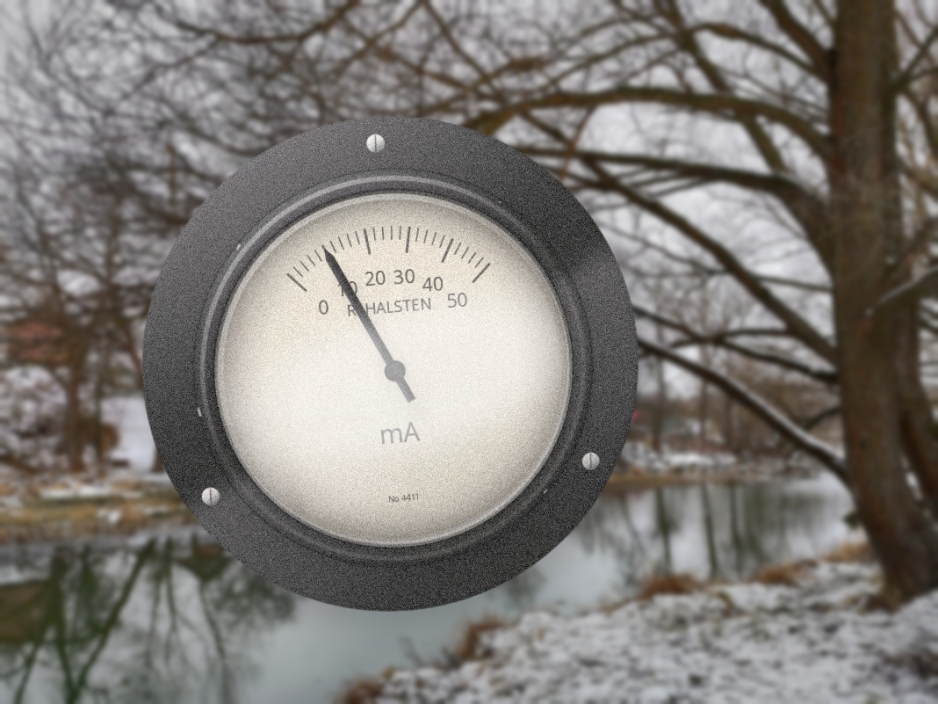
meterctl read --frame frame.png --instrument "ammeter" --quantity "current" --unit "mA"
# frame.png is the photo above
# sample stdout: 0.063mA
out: 10mA
